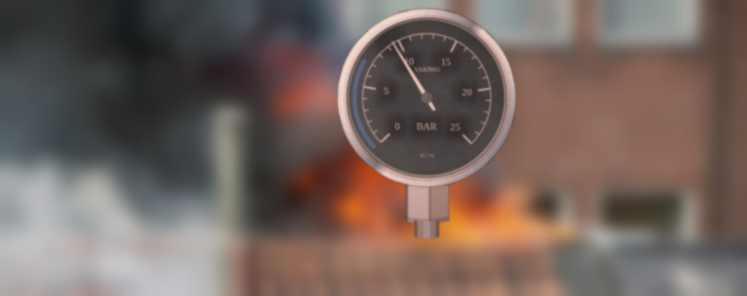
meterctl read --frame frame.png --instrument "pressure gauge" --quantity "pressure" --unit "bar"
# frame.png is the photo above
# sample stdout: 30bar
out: 9.5bar
